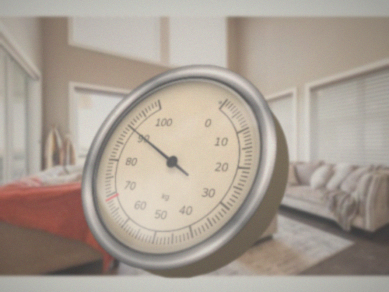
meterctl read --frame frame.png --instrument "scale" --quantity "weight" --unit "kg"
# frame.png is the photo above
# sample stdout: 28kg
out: 90kg
